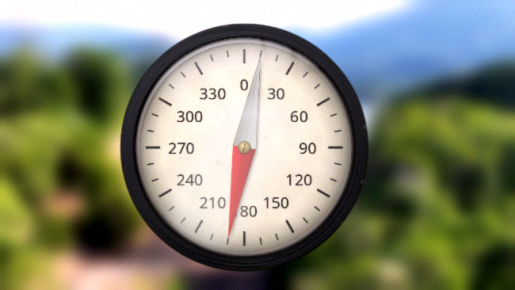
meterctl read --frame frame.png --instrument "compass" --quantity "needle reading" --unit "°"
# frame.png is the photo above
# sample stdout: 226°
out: 190°
